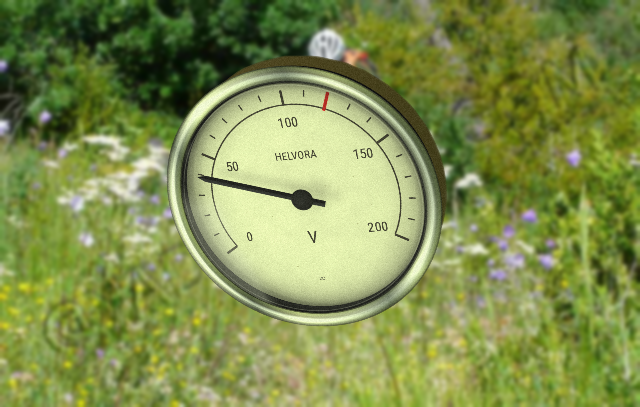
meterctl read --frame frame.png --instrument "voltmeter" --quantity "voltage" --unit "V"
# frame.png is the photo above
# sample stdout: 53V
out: 40V
